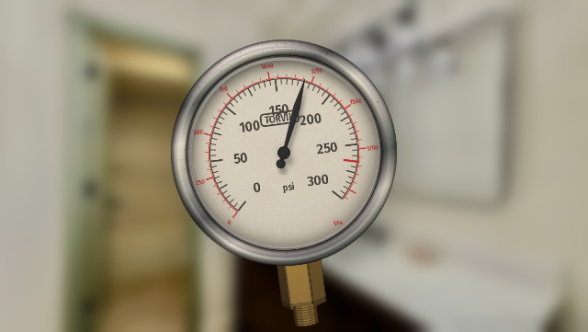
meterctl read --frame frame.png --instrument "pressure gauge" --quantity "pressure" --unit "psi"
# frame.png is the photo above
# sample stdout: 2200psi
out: 175psi
